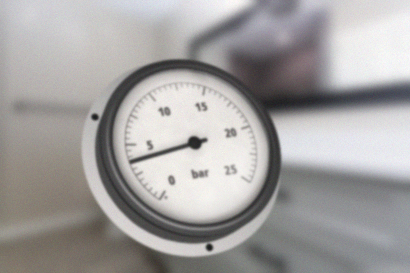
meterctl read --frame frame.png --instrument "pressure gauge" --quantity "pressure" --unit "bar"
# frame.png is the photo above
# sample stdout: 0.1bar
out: 3.5bar
